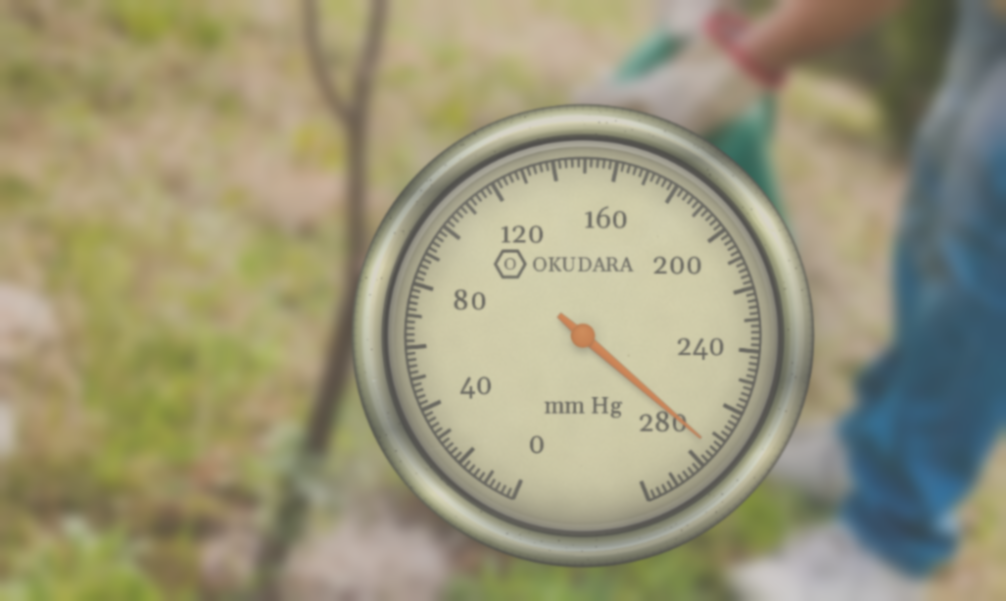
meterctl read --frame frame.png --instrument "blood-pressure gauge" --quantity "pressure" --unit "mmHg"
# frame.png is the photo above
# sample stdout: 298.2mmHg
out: 274mmHg
